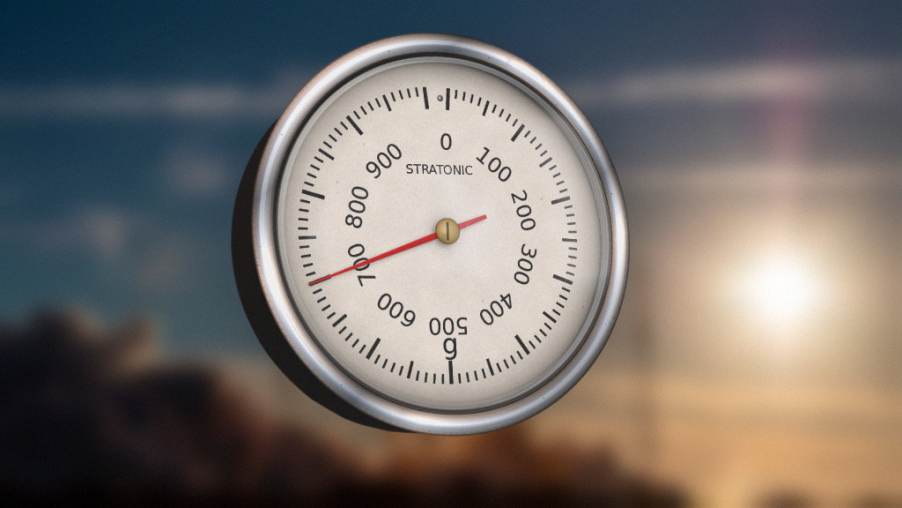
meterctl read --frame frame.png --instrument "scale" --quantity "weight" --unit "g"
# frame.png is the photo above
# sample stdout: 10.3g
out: 700g
